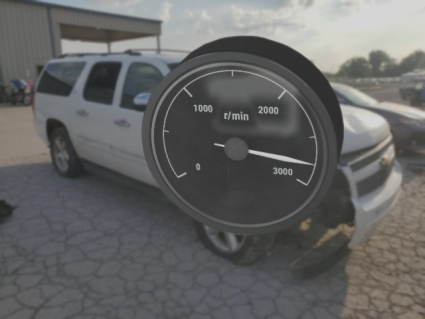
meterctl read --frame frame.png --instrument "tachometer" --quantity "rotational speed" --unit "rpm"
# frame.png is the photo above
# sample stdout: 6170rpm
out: 2750rpm
